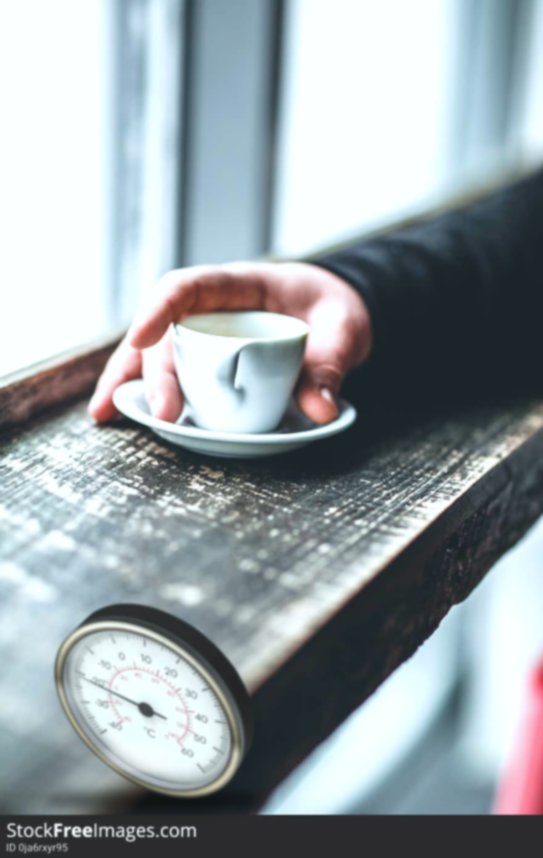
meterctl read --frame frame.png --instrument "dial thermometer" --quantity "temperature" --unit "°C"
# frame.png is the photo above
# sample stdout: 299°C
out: -20°C
